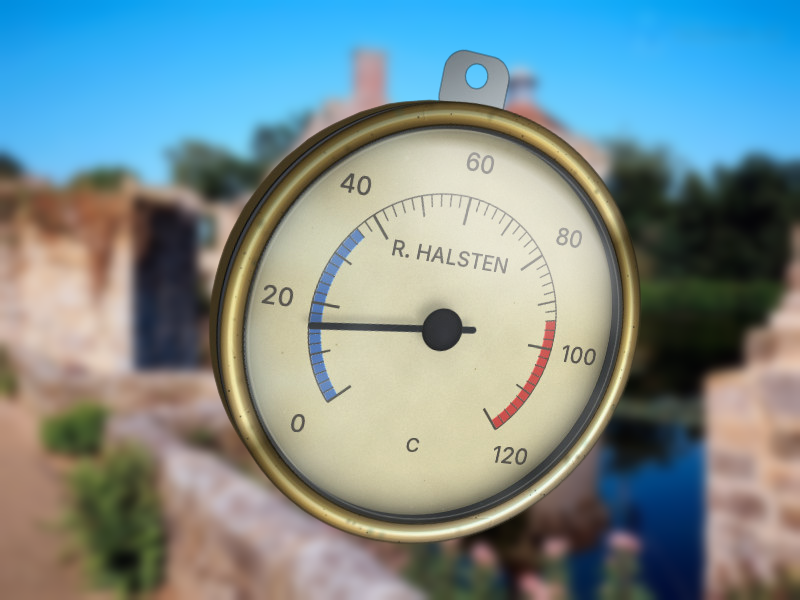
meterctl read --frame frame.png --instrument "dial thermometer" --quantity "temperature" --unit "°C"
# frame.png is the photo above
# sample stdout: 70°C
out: 16°C
